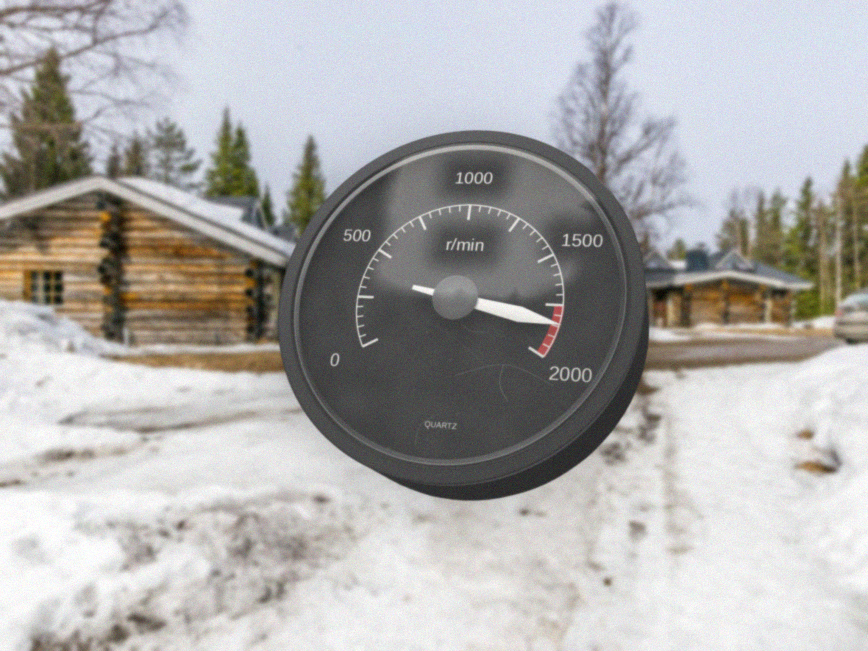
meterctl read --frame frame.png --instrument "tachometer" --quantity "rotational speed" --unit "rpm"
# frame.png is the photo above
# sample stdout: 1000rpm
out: 1850rpm
